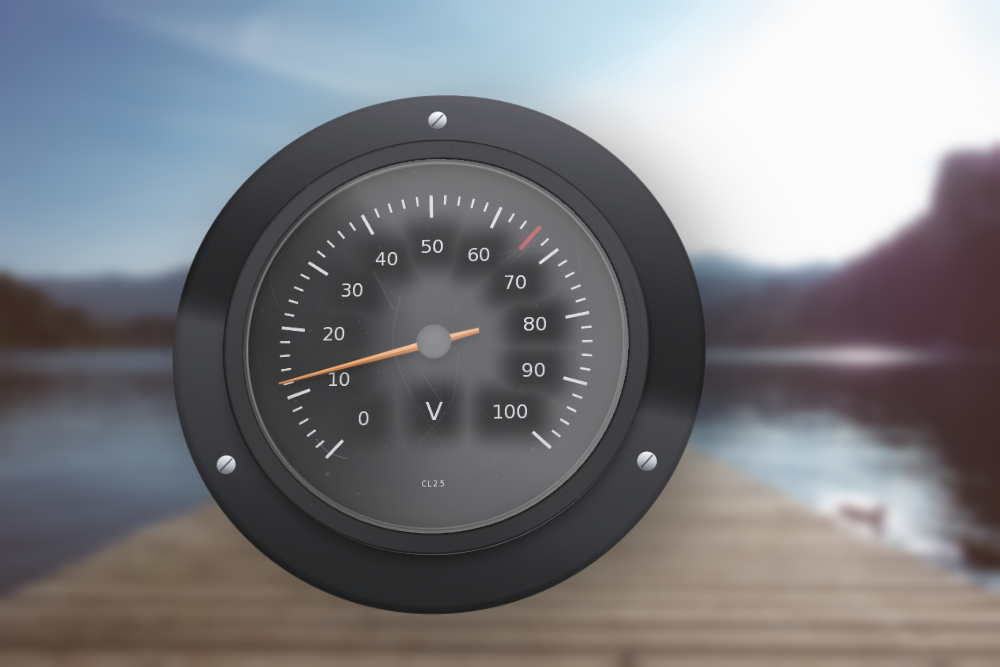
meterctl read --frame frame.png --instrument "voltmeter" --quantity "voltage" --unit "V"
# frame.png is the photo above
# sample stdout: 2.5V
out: 12V
